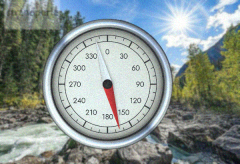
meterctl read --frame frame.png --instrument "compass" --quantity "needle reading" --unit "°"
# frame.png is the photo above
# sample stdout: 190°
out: 165°
